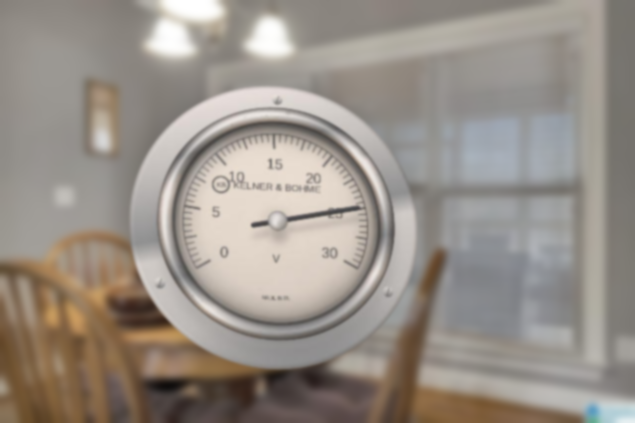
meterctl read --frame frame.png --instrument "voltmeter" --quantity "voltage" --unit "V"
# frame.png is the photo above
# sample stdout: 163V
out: 25V
